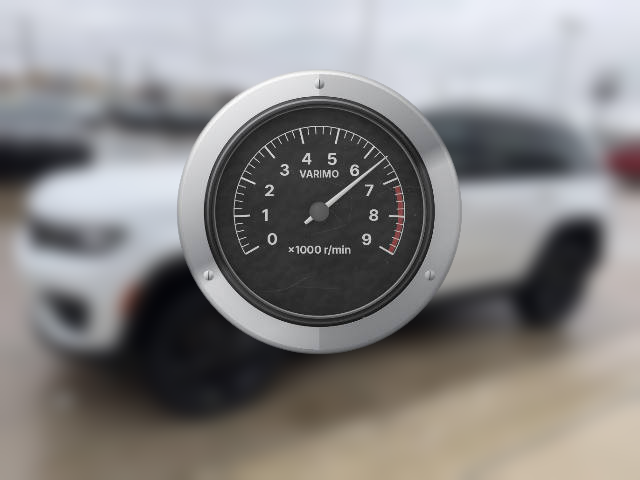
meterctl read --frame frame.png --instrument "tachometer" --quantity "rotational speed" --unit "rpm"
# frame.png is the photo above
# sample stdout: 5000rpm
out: 6400rpm
